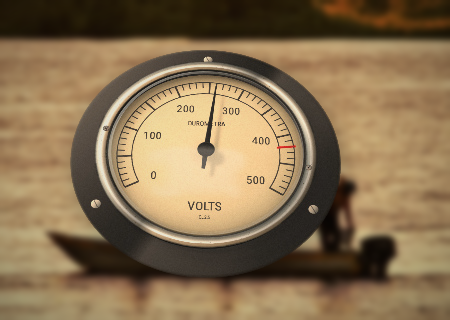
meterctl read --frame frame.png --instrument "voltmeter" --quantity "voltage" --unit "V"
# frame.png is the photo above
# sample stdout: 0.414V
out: 260V
